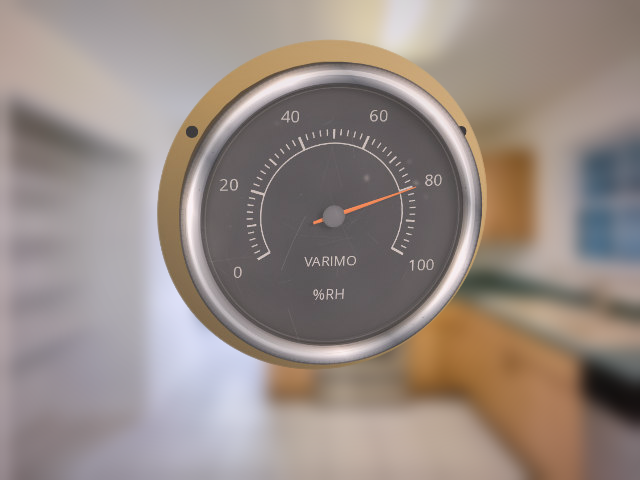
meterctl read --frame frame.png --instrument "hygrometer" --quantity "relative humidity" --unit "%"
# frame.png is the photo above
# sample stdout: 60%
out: 80%
